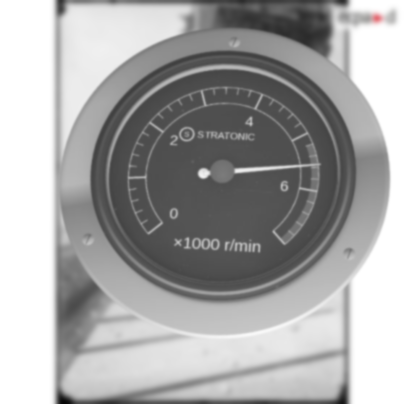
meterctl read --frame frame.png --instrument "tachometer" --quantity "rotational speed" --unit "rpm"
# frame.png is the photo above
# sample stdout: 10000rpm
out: 5600rpm
